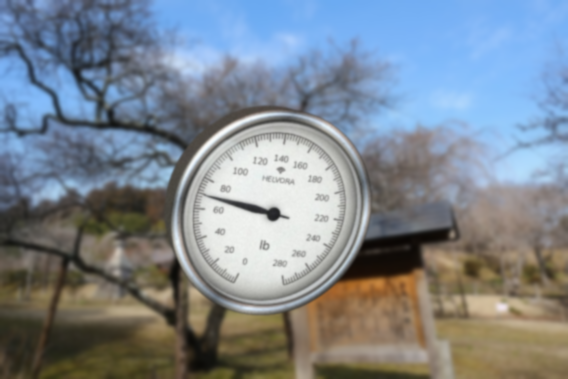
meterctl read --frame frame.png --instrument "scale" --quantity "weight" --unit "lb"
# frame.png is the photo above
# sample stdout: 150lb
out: 70lb
